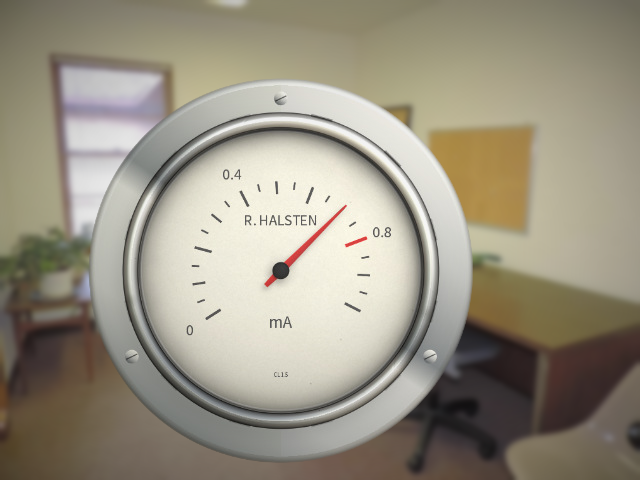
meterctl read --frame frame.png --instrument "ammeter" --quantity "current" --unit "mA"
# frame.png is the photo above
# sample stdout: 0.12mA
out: 0.7mA
